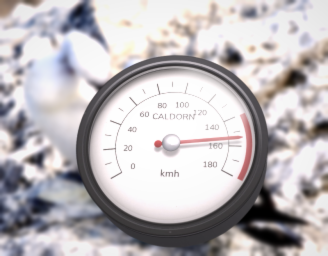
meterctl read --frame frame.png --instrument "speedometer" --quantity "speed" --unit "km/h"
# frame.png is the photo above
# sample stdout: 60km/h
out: 155km/h
